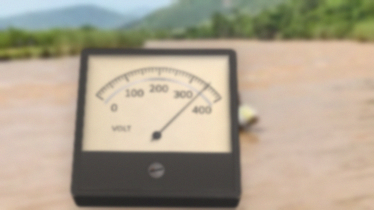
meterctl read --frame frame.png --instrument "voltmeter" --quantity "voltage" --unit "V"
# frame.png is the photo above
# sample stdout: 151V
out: 350V
